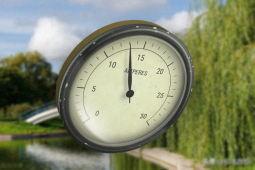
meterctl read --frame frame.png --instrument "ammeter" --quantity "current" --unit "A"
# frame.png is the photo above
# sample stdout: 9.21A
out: 13A
